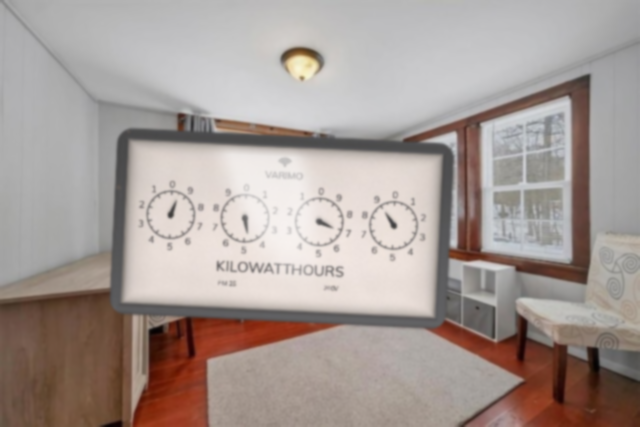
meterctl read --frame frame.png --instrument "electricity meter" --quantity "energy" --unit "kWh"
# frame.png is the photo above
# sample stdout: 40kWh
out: 9469kWh
